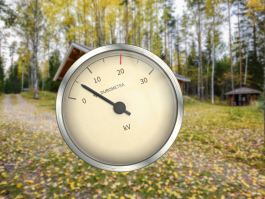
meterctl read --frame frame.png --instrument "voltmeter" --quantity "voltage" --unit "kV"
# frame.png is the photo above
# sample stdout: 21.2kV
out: 5kV
